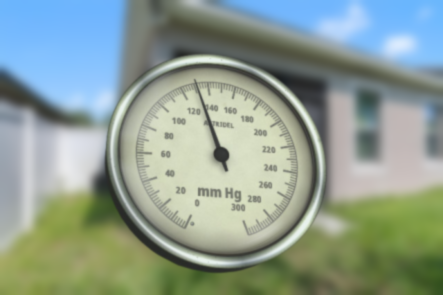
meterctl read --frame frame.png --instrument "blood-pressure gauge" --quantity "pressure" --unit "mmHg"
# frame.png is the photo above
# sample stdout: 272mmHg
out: 130mmHg
